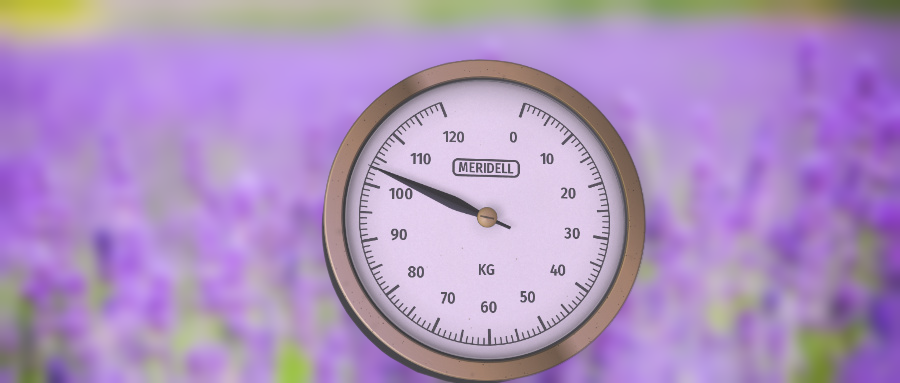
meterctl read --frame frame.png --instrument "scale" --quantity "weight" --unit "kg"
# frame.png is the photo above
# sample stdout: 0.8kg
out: 103kg
